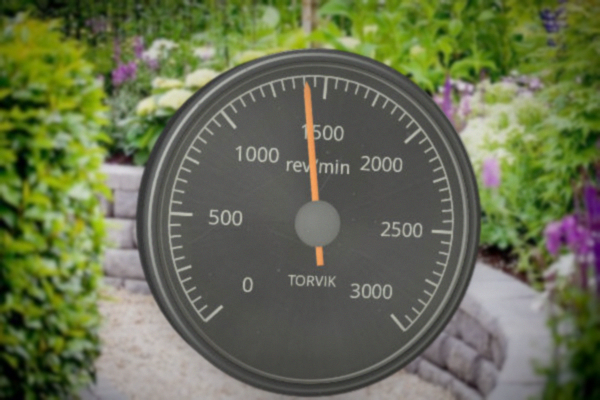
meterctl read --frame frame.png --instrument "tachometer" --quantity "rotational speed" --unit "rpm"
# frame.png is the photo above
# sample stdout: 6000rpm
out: 1400rpm
